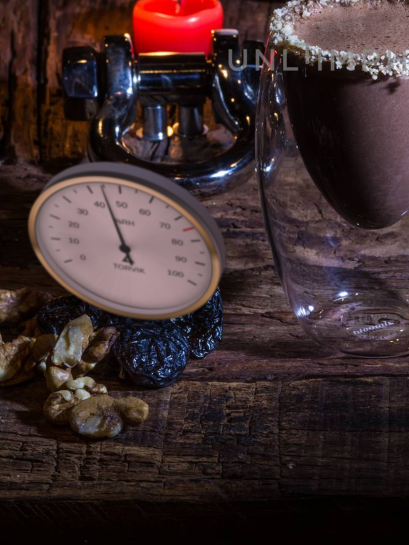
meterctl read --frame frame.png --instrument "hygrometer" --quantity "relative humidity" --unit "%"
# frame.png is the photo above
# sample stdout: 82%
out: 45%
